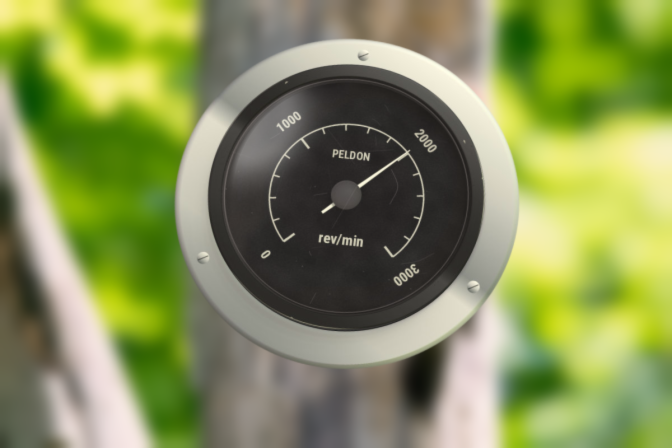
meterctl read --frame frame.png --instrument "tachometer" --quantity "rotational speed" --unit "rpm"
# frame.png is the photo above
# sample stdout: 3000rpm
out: 2000rpm
